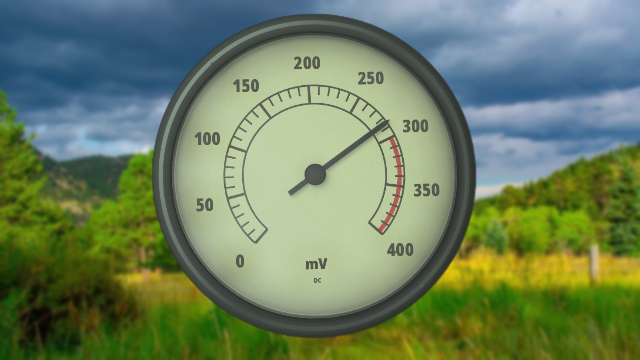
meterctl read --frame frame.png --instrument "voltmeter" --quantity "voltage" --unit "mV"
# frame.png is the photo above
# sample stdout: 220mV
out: 285mV
